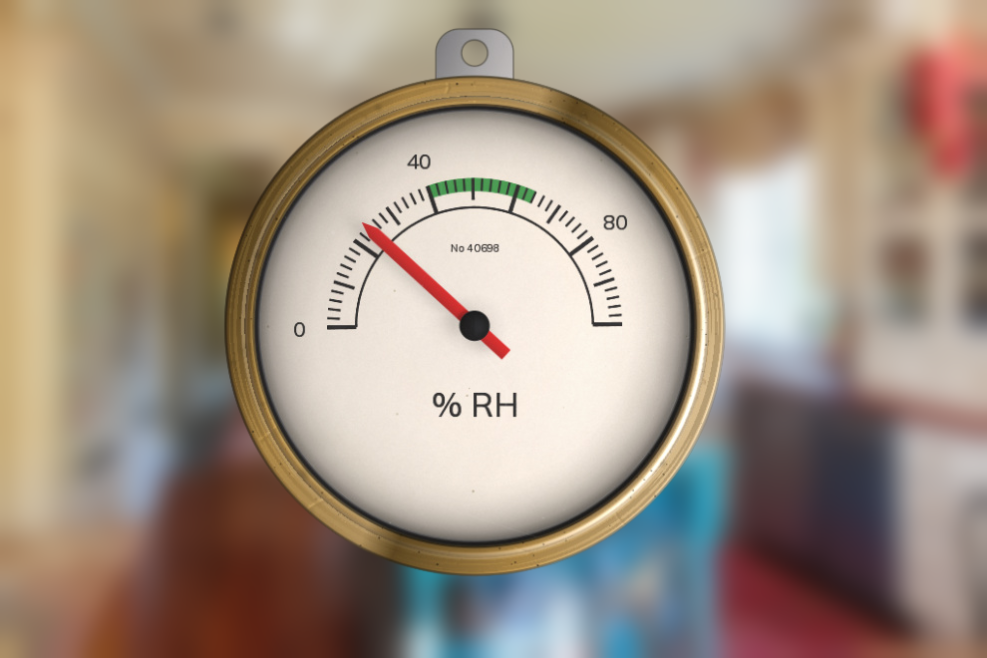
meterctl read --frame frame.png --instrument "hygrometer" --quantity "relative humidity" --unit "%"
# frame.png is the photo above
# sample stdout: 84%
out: 24%
